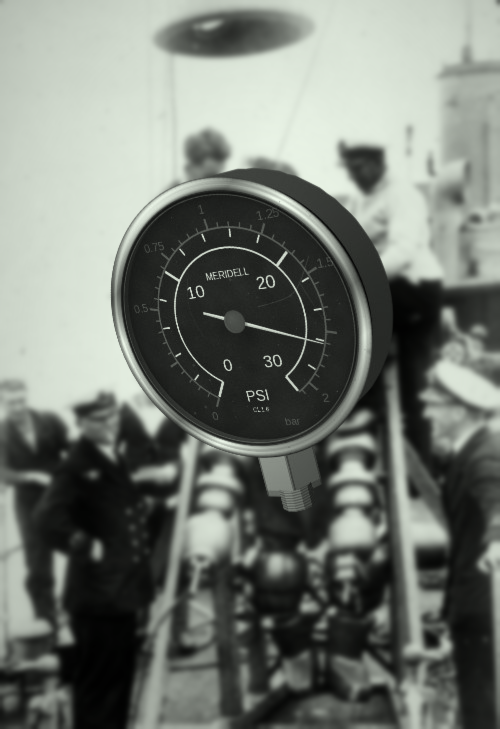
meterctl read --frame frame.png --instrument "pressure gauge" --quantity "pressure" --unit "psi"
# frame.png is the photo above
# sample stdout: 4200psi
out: 26psi
